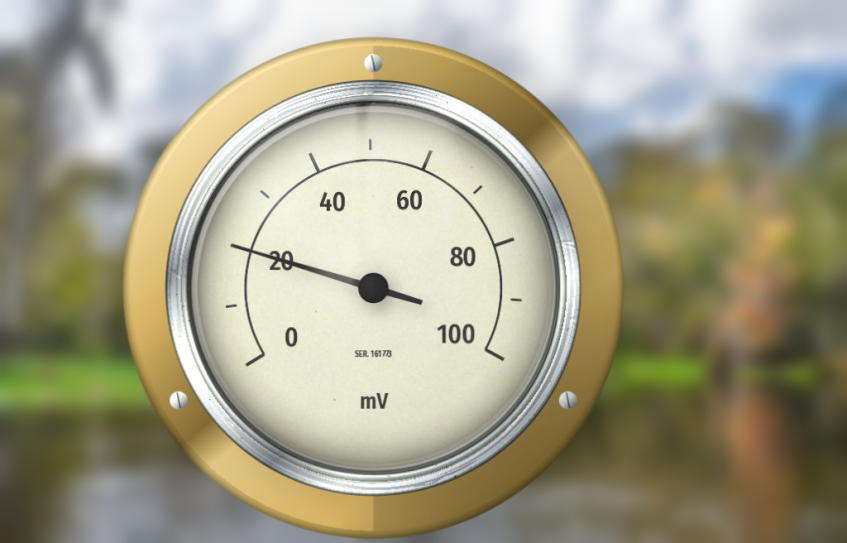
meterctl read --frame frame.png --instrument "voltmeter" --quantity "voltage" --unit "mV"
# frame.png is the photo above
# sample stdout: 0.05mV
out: 20mV
